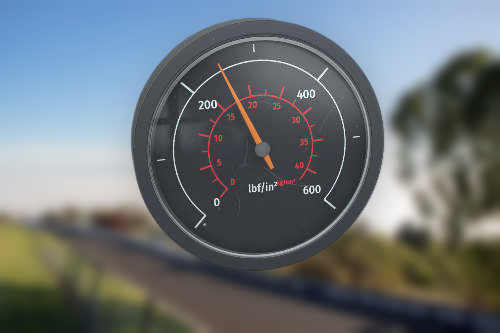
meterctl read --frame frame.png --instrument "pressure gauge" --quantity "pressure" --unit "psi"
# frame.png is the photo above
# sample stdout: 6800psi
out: 250psi
